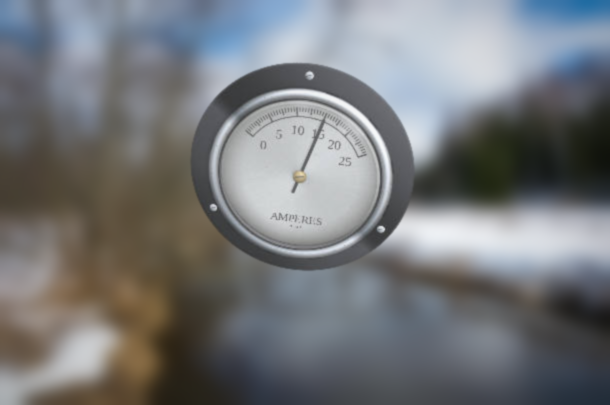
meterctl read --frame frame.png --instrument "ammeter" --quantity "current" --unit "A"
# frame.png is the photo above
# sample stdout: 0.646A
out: 15A
